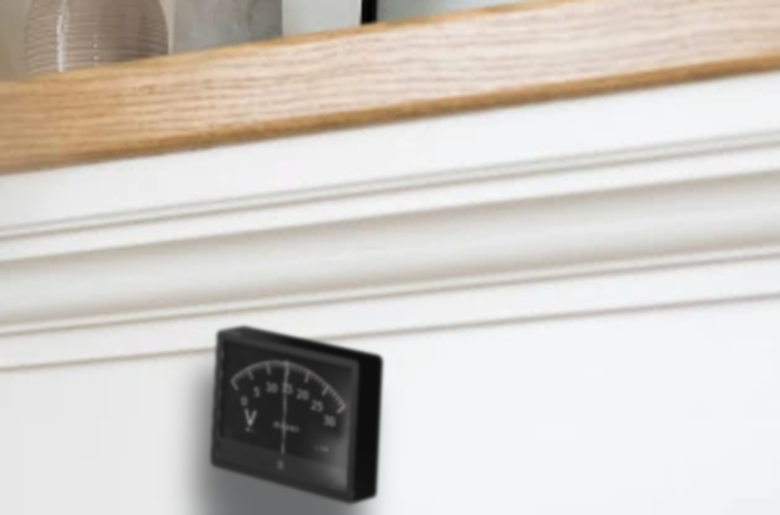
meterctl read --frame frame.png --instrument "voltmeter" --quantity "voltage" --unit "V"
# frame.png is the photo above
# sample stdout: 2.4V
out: 15V
